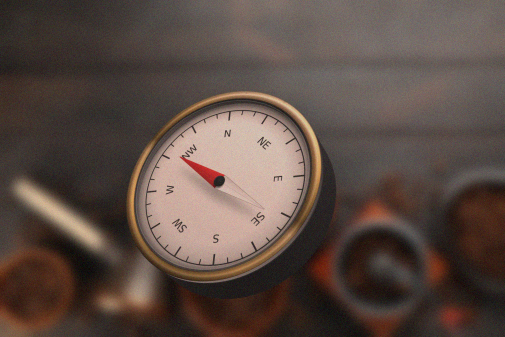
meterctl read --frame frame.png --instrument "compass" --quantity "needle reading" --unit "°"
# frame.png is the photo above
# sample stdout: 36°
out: 305°
